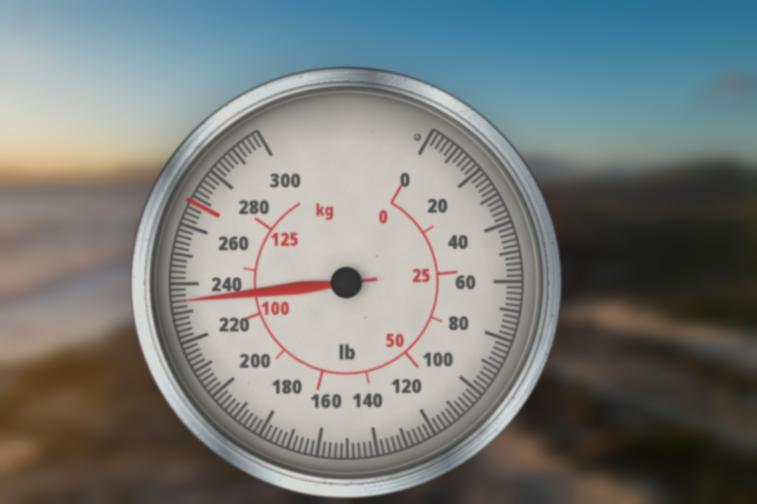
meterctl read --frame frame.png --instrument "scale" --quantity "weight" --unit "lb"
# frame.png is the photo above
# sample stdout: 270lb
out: 234lb
